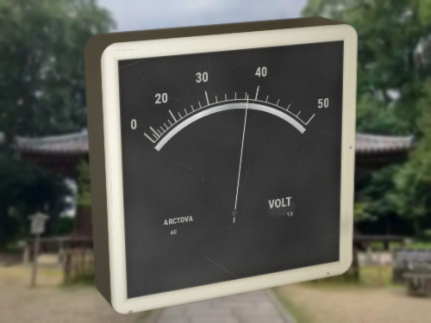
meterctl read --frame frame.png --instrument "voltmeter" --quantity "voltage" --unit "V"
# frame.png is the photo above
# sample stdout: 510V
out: 38V
